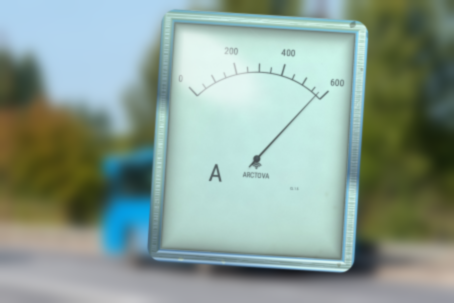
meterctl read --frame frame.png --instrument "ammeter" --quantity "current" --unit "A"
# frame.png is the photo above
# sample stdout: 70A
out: 575A
